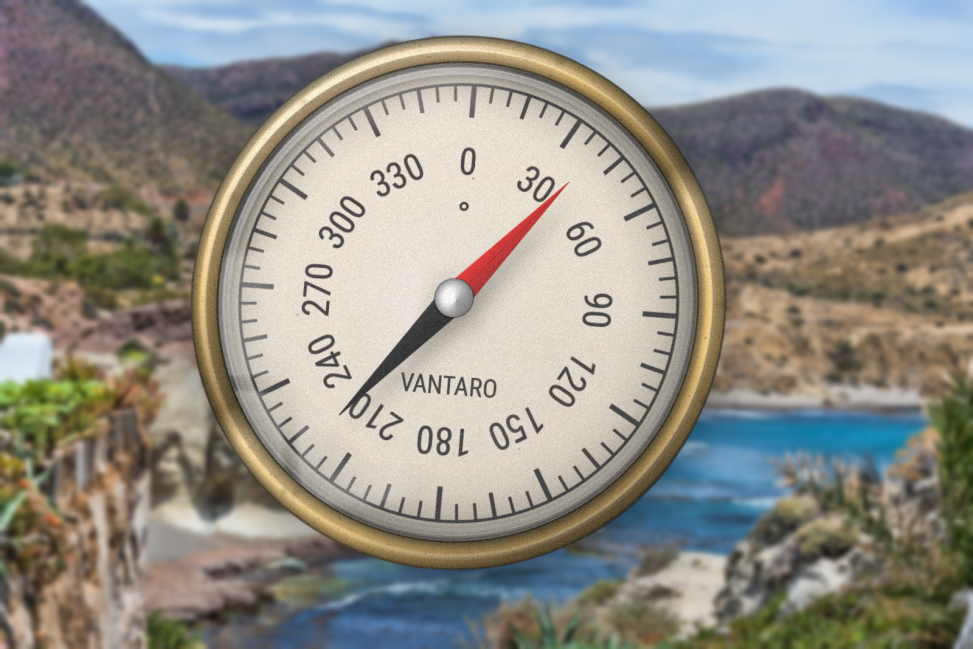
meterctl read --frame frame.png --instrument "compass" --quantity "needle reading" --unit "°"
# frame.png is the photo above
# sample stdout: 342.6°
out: 40°
